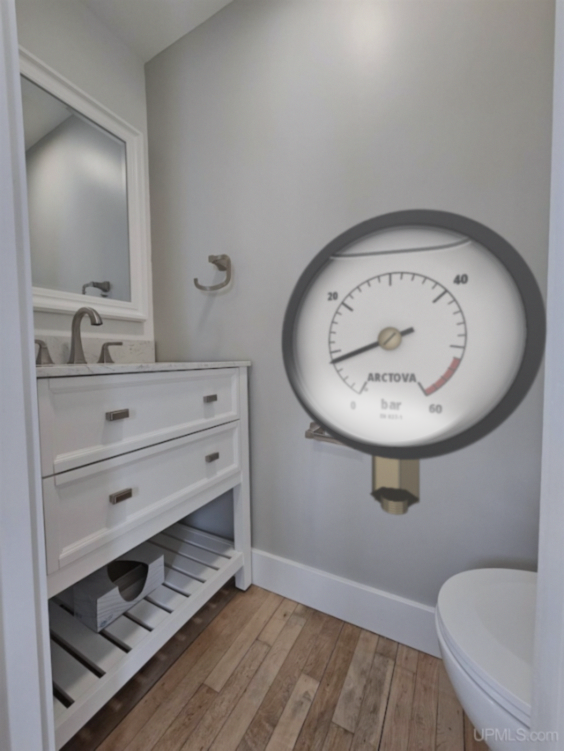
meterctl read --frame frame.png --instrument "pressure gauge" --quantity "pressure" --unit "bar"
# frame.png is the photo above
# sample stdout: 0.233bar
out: 8bar
